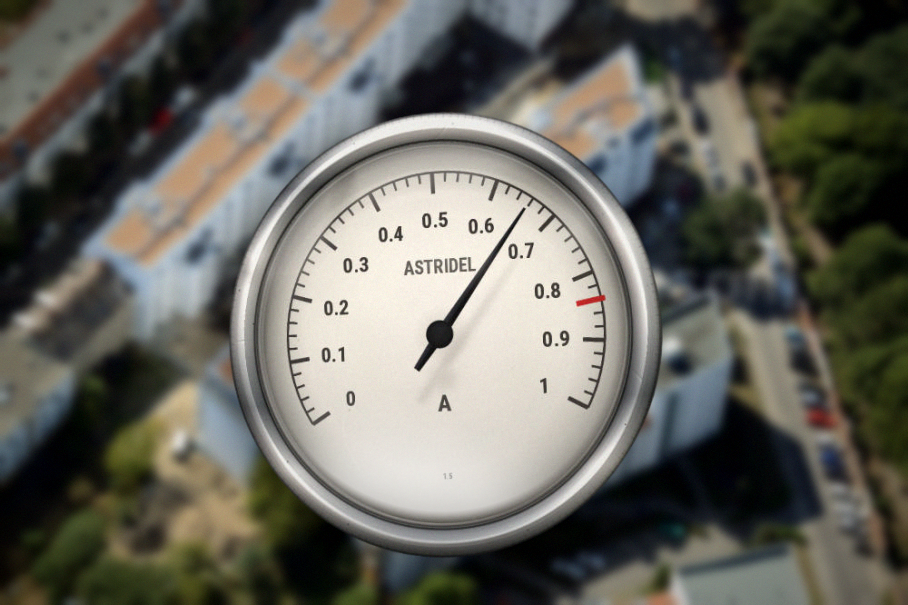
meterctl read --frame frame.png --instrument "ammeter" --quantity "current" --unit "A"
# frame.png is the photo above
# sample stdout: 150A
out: 0.66A
